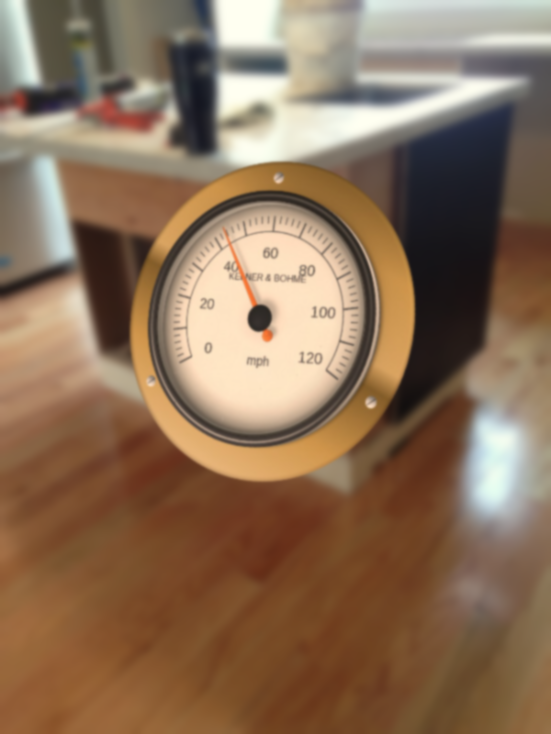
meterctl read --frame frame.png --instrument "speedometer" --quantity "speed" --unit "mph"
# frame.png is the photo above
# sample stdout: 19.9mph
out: 44mph
